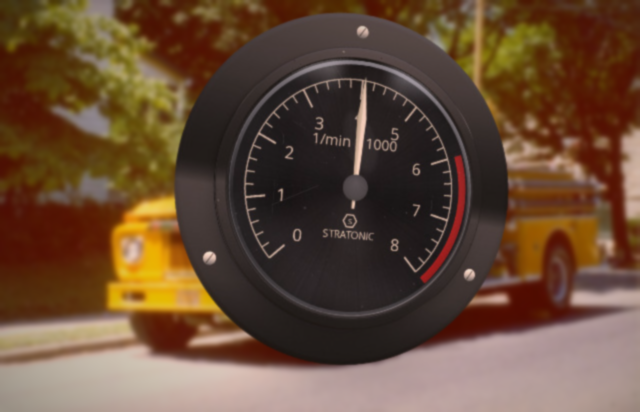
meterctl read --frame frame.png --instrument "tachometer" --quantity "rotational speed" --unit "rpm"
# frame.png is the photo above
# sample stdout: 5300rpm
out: 4000rpm
